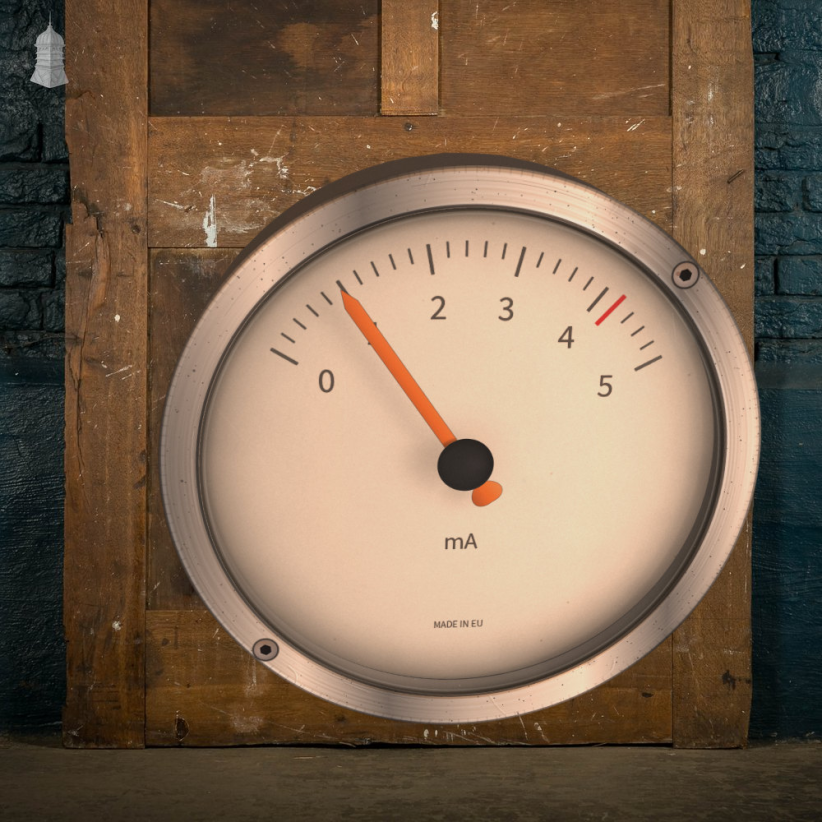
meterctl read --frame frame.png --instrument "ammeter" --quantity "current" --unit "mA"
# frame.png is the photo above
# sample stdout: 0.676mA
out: 1mA
